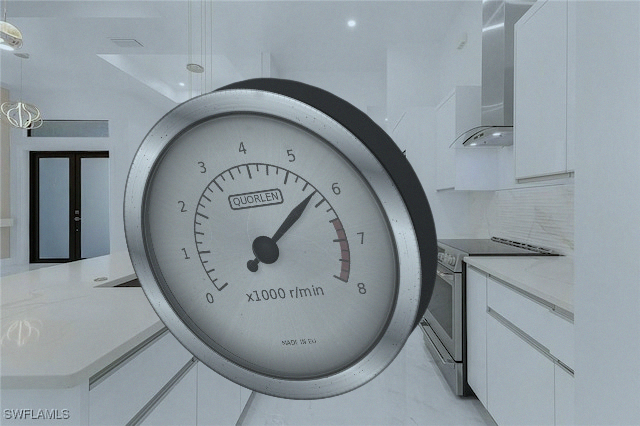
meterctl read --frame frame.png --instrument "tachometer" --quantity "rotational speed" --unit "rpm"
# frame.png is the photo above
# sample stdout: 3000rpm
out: 5750rpm
